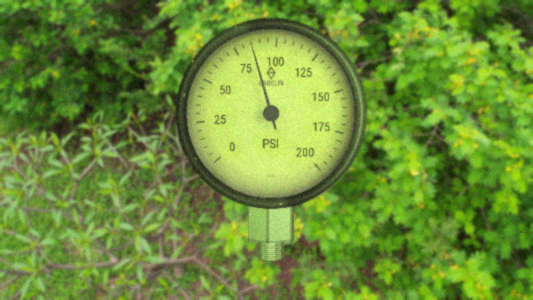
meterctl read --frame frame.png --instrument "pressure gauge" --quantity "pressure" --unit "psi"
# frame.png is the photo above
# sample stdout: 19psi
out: 85psi
